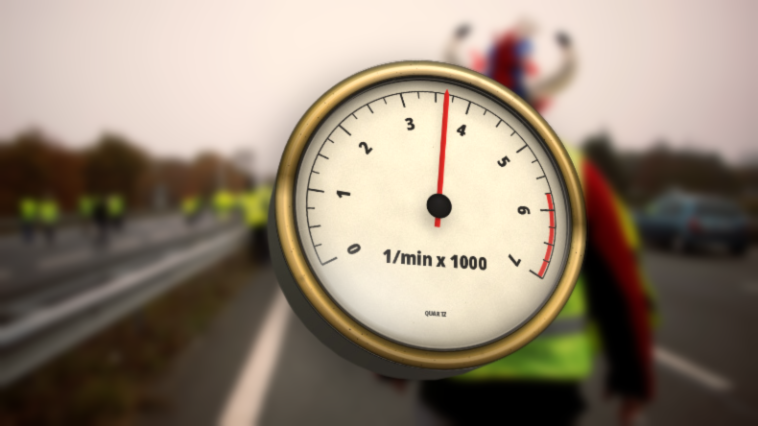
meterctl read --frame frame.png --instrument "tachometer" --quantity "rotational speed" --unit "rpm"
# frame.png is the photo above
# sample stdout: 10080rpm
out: 3625rpm
